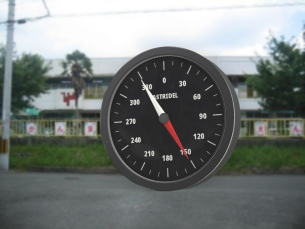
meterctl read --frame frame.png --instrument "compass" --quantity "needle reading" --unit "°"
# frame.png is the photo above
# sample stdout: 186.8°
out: 150°
